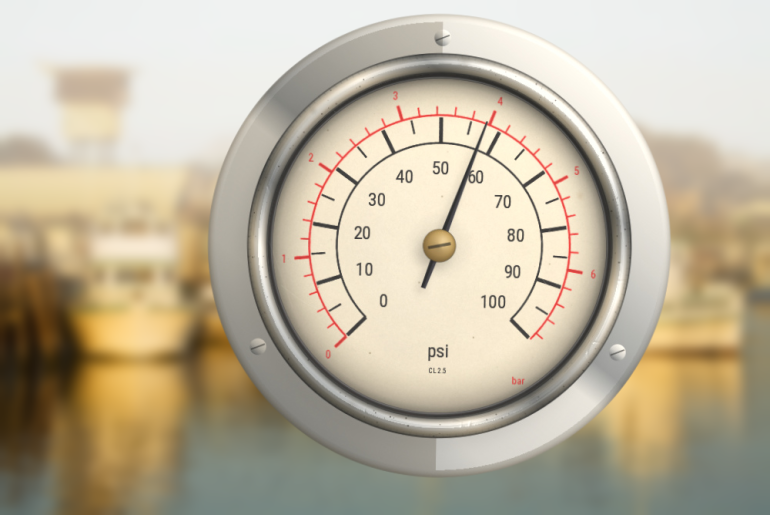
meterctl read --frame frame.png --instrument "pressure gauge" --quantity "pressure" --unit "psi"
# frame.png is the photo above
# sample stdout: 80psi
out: 57.5psi
